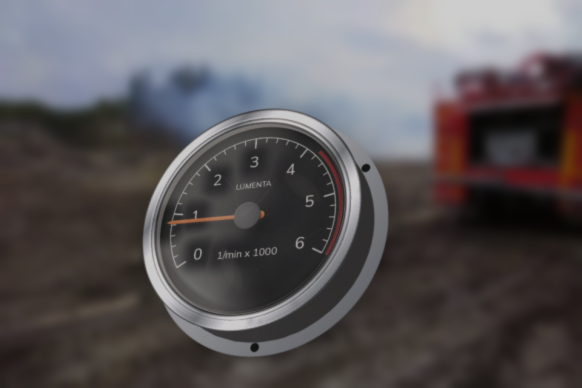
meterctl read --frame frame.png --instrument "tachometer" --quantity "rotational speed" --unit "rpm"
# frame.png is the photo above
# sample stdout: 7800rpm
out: 800rpm
